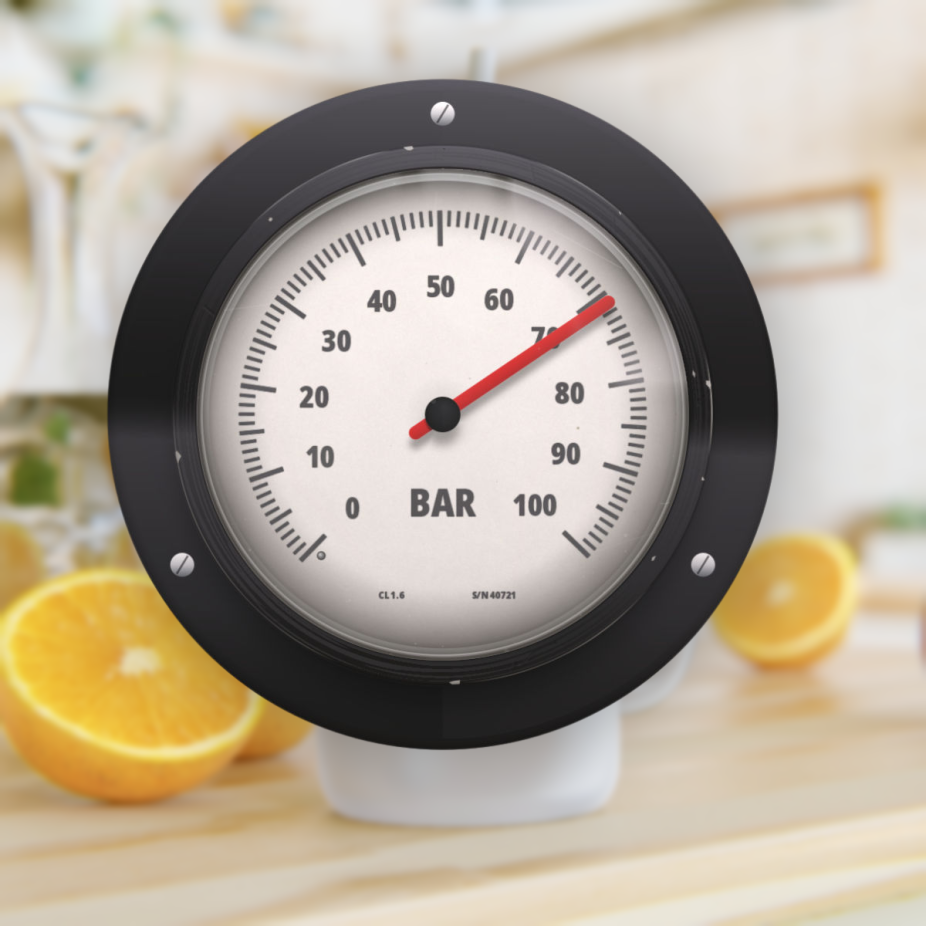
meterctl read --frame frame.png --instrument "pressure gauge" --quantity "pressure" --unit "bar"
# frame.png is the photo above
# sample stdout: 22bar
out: 71bar
